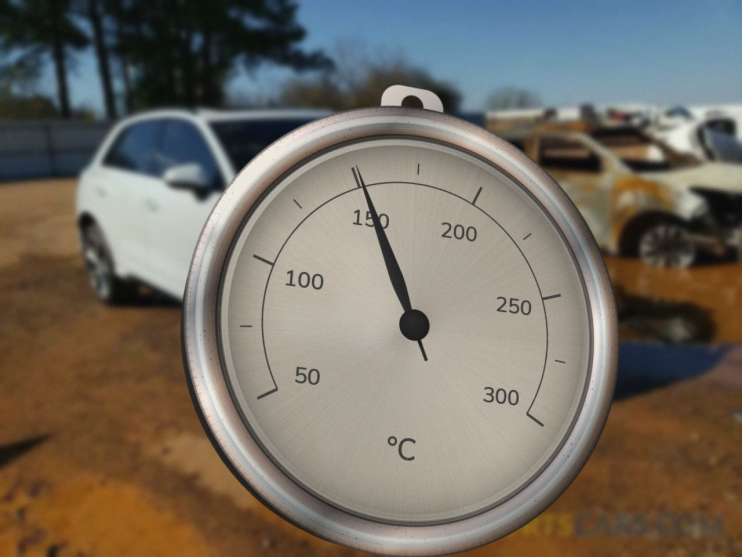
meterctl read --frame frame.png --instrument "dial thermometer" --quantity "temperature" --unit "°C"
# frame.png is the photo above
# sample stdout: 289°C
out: 150°C
